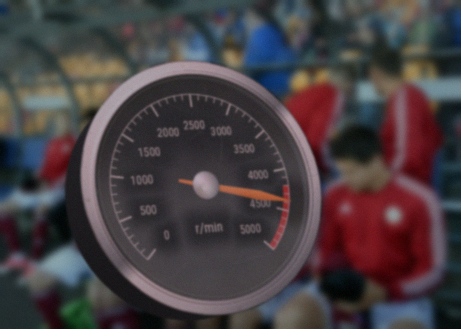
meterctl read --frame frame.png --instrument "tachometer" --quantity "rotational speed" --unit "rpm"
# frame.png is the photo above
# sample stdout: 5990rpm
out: 4400rpm
